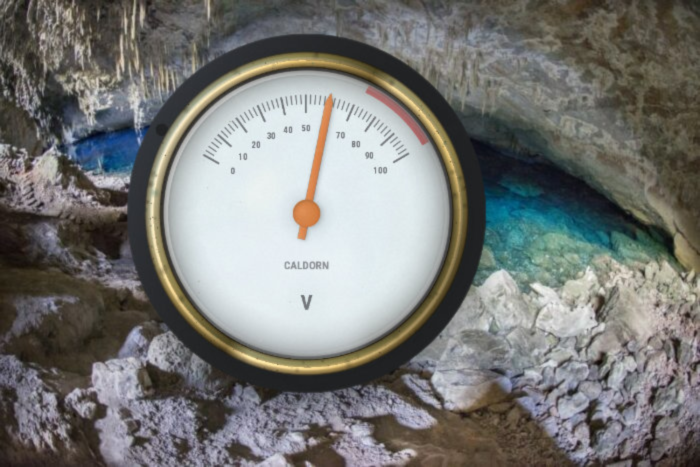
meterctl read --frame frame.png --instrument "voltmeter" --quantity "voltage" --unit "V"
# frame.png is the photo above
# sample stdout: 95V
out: 60V
